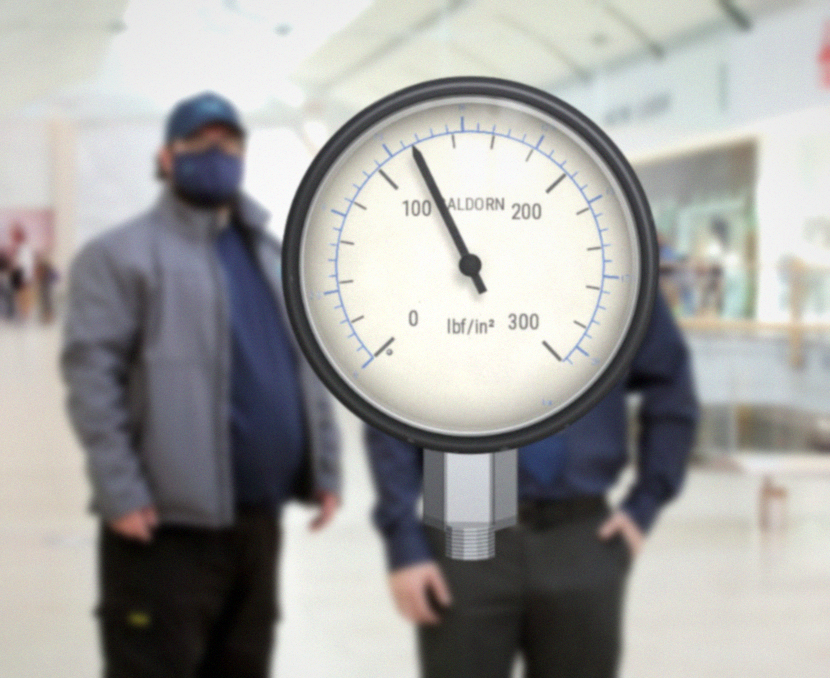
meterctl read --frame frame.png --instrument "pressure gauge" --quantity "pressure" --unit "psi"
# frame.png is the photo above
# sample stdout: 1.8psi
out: 120psi
